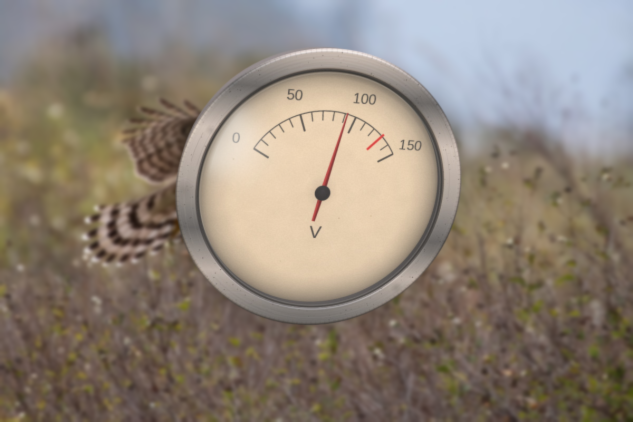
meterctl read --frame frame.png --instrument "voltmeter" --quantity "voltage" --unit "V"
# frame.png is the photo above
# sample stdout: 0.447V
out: 90V
